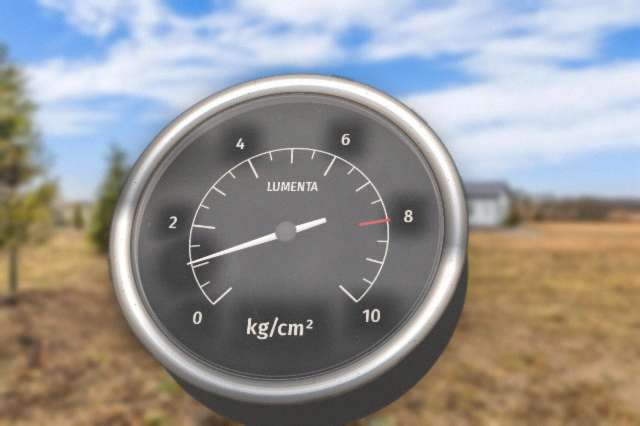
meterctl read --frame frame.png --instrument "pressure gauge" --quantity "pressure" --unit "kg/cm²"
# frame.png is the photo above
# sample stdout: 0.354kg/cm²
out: 1kg/cm²
